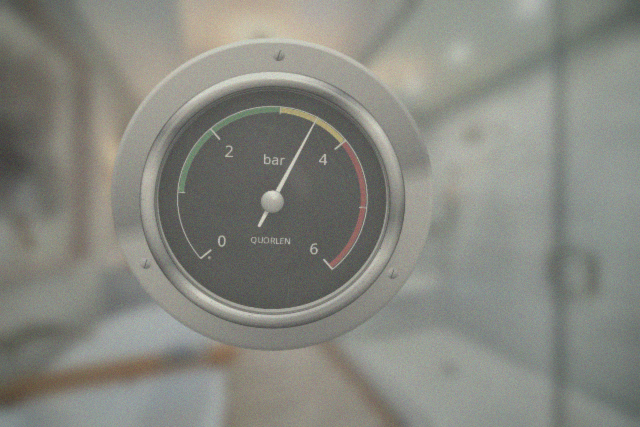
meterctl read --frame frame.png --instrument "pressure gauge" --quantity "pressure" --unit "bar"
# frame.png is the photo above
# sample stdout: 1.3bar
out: 3.5bar
